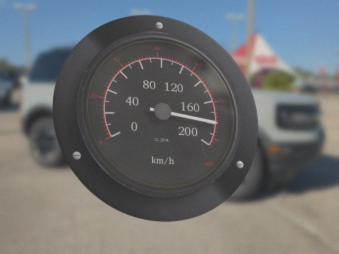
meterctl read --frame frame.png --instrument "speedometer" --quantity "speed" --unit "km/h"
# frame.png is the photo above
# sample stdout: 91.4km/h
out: 180km/h
